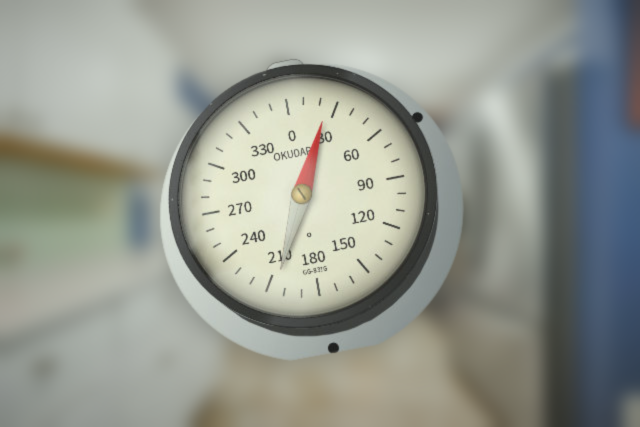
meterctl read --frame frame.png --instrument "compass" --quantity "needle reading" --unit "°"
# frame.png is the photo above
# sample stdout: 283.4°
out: 25°
